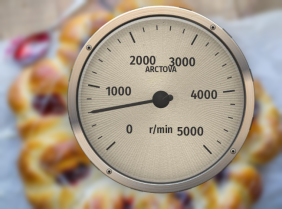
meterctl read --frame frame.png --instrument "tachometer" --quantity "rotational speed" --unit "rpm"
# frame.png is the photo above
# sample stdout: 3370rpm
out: 600rpm
